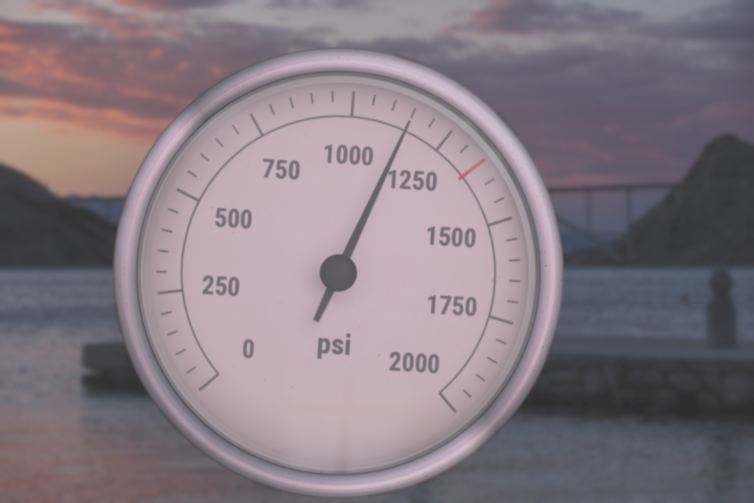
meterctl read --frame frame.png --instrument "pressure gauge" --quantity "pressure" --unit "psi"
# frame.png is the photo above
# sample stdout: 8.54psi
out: 1150psi
